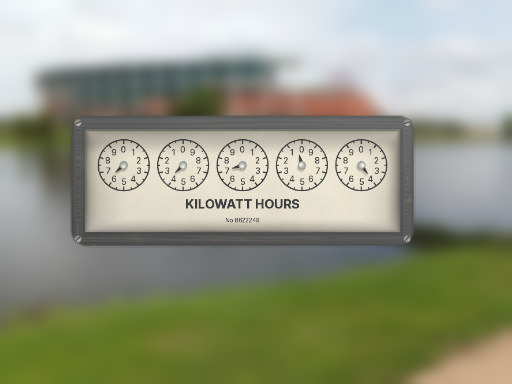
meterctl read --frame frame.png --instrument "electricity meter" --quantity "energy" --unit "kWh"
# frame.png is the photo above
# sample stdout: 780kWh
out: 63704kWh
